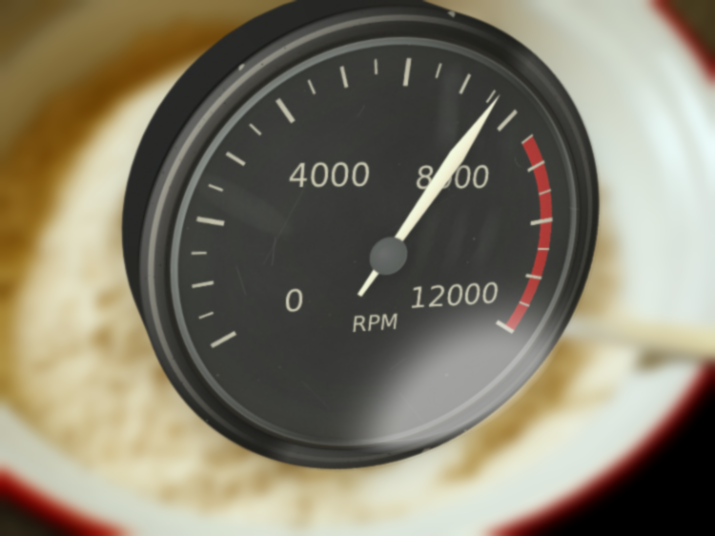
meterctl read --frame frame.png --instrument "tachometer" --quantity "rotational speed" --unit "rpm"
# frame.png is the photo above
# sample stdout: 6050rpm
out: 7500rpm
